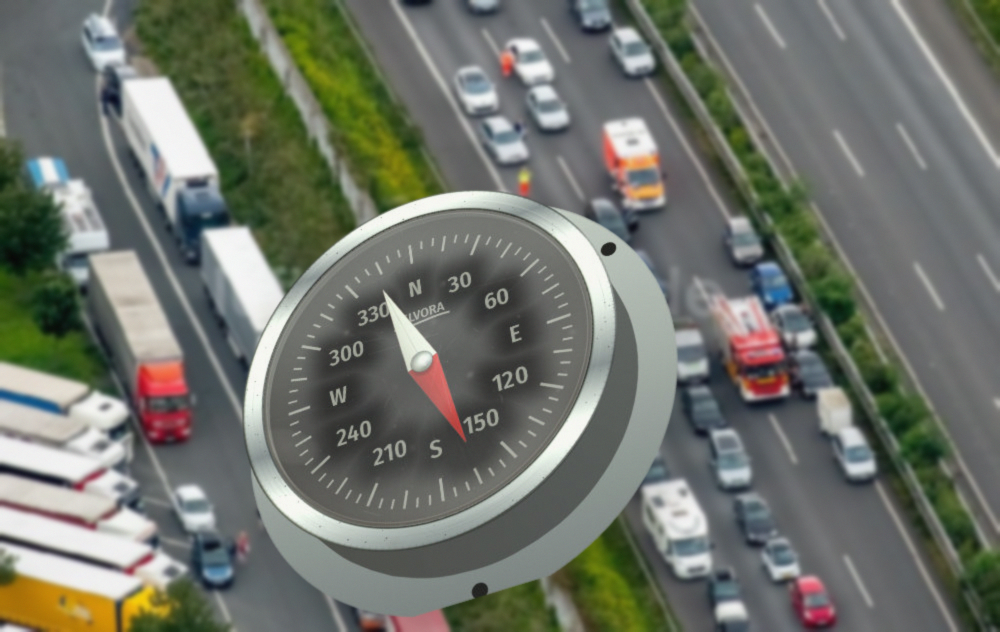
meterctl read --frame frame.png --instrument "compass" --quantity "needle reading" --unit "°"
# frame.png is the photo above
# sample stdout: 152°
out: 162.5°
